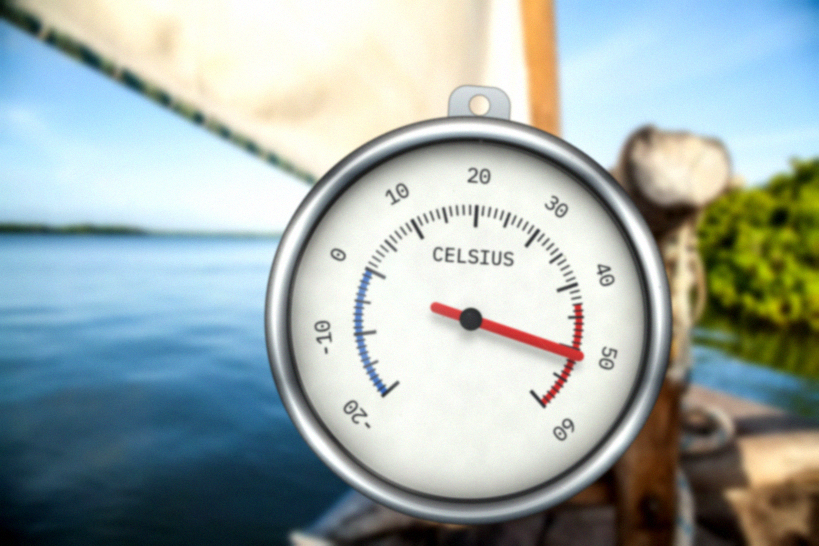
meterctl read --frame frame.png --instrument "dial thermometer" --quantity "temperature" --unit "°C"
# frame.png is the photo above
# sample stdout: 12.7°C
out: 51°C
